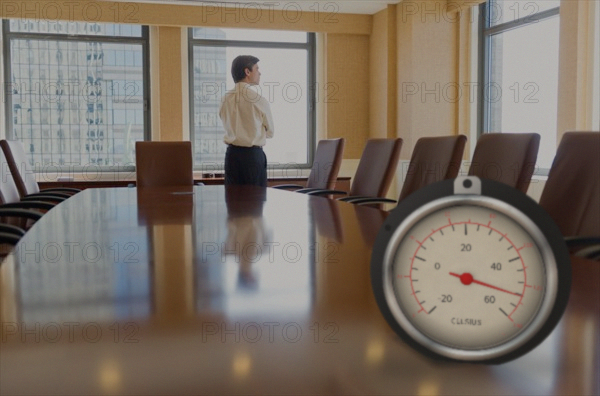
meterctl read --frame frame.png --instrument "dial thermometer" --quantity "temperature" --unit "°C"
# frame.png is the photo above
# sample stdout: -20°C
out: 52°C
